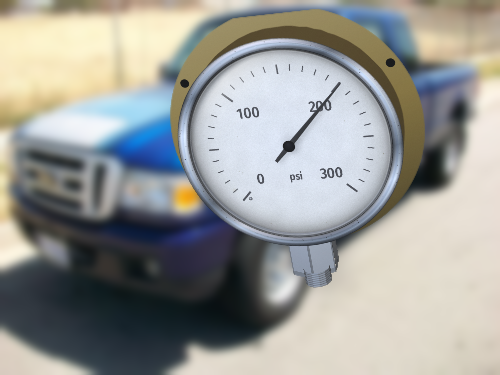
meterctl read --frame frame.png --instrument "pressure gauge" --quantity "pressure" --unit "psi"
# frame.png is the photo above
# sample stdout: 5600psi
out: 200psi
